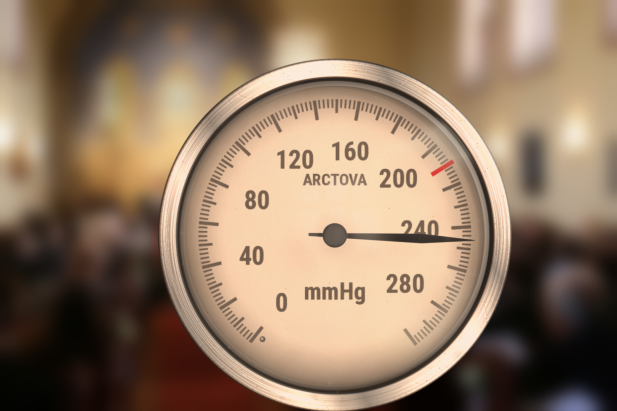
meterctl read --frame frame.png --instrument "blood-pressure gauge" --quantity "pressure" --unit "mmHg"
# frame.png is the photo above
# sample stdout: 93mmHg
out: 246mmHg
